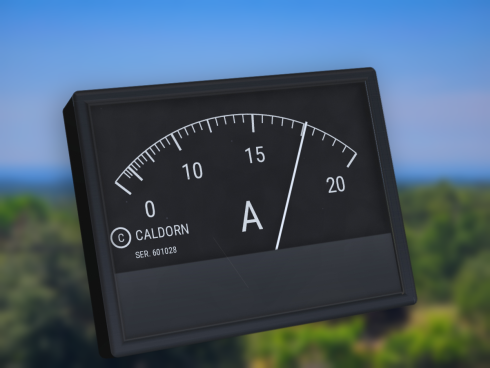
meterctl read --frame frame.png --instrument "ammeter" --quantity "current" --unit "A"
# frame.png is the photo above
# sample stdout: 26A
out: 17.5A
